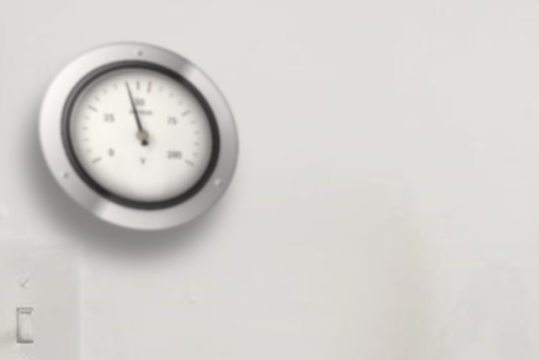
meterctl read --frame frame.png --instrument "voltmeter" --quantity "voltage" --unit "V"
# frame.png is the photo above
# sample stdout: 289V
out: 45V
